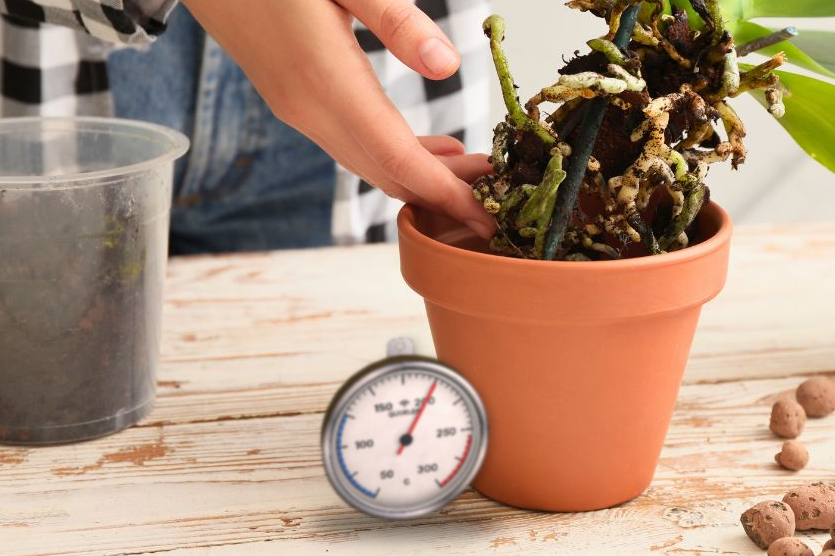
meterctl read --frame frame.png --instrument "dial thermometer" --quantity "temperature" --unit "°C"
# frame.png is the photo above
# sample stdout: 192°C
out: 200°C
